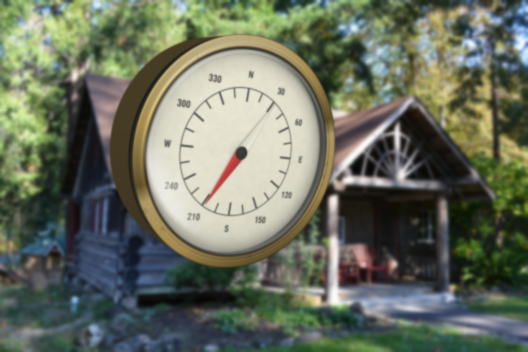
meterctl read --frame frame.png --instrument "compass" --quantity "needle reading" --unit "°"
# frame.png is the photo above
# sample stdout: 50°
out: 210°
